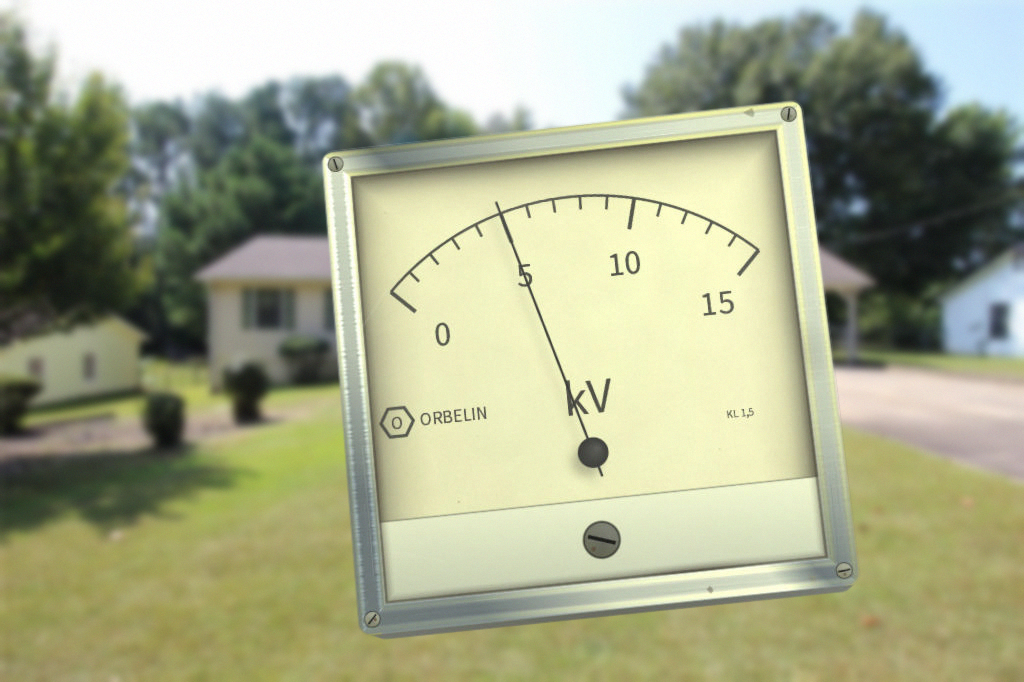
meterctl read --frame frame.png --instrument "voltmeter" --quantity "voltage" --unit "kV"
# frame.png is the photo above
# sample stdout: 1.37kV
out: 5kV
